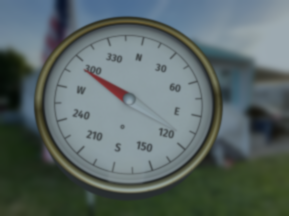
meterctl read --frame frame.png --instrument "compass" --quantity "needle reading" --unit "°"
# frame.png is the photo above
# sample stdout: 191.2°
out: 292.5°
